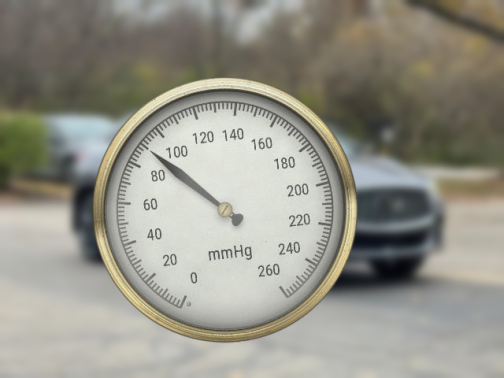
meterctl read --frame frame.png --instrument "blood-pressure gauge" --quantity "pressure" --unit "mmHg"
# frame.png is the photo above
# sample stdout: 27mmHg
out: 90mmHg
